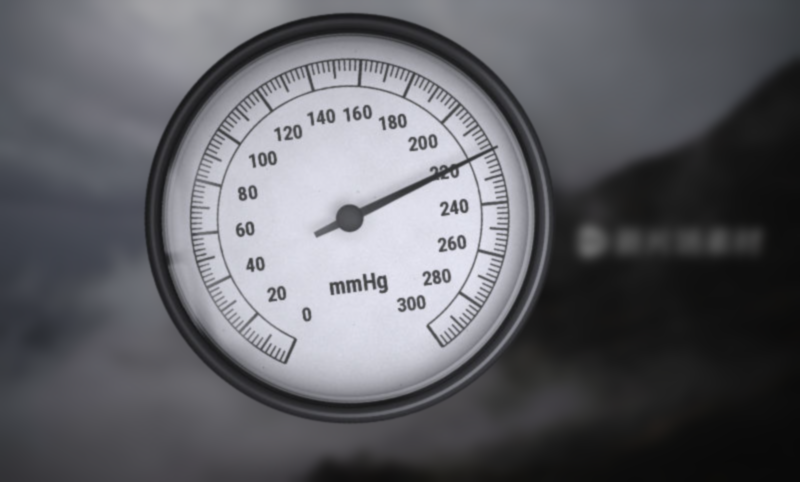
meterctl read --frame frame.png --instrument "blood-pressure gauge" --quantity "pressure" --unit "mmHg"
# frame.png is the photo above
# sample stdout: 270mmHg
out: 220mmHg
